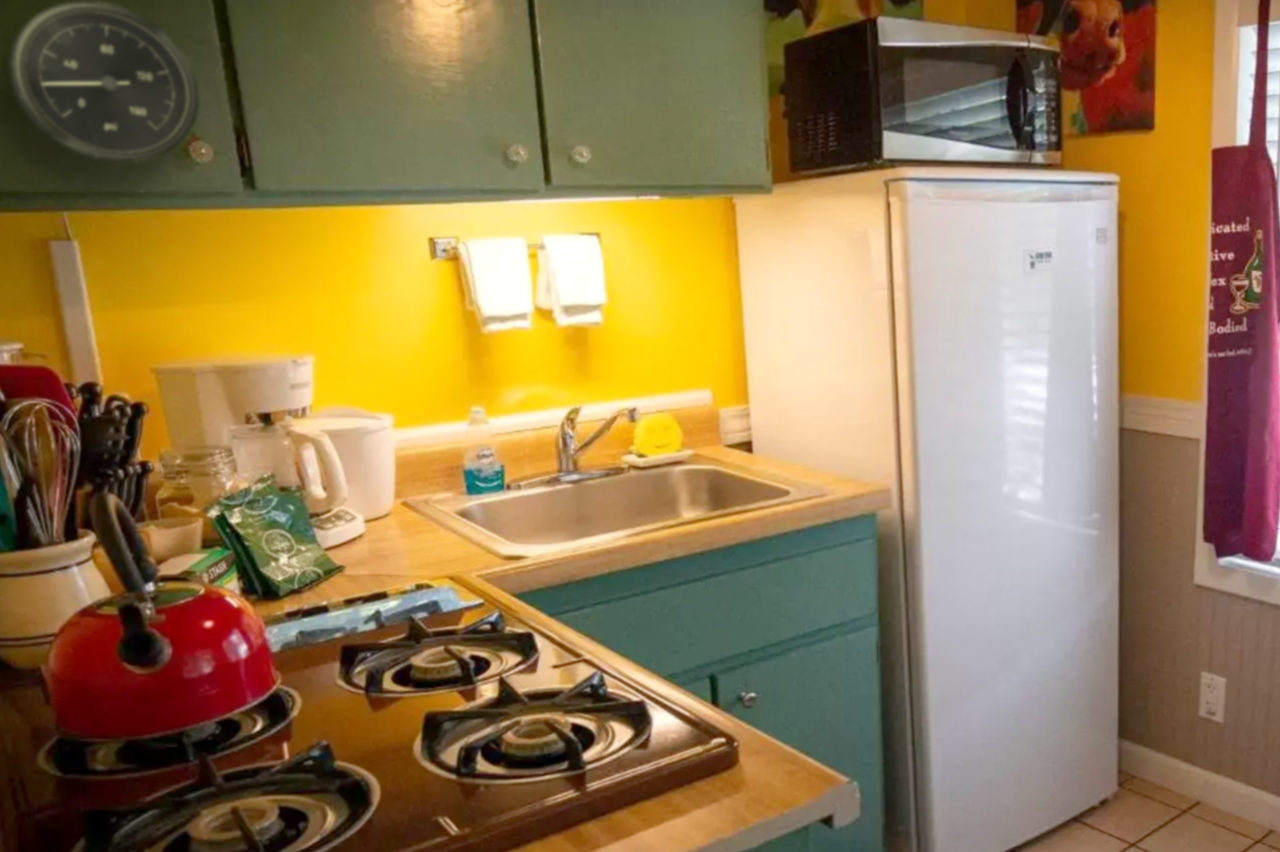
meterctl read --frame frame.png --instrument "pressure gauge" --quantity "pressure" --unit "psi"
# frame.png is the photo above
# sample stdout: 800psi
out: 20psi
